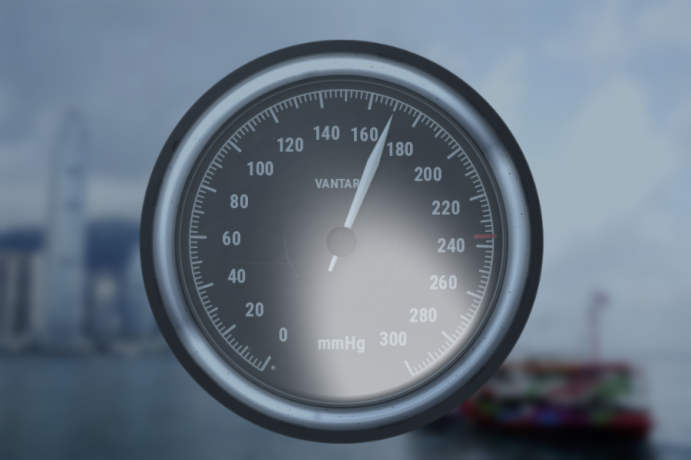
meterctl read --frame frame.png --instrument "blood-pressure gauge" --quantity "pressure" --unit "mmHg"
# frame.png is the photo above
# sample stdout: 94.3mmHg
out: 170mmHg
